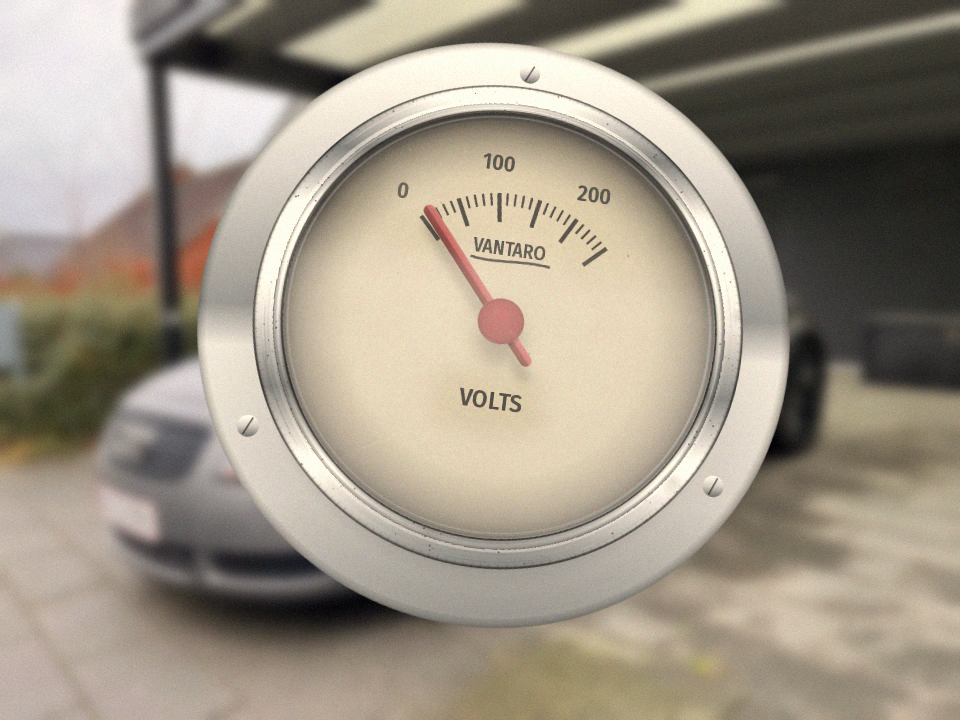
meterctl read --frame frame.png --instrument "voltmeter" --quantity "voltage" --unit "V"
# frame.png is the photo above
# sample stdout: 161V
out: 10V
